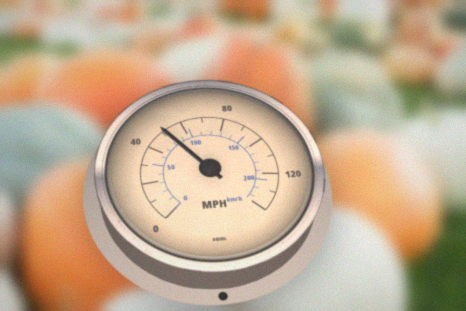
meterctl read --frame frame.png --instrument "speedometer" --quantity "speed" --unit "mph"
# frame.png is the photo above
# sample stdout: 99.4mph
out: 50mph
